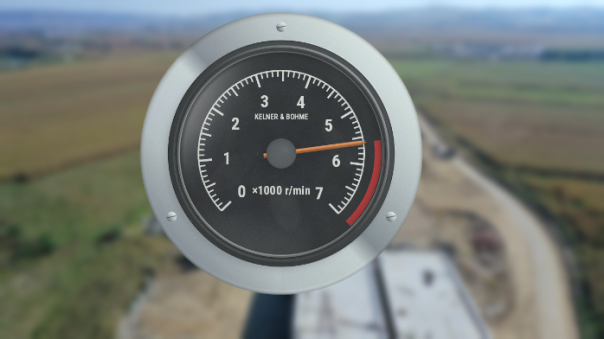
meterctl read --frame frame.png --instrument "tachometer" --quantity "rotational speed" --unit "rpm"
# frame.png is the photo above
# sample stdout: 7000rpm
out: 5600rpm
